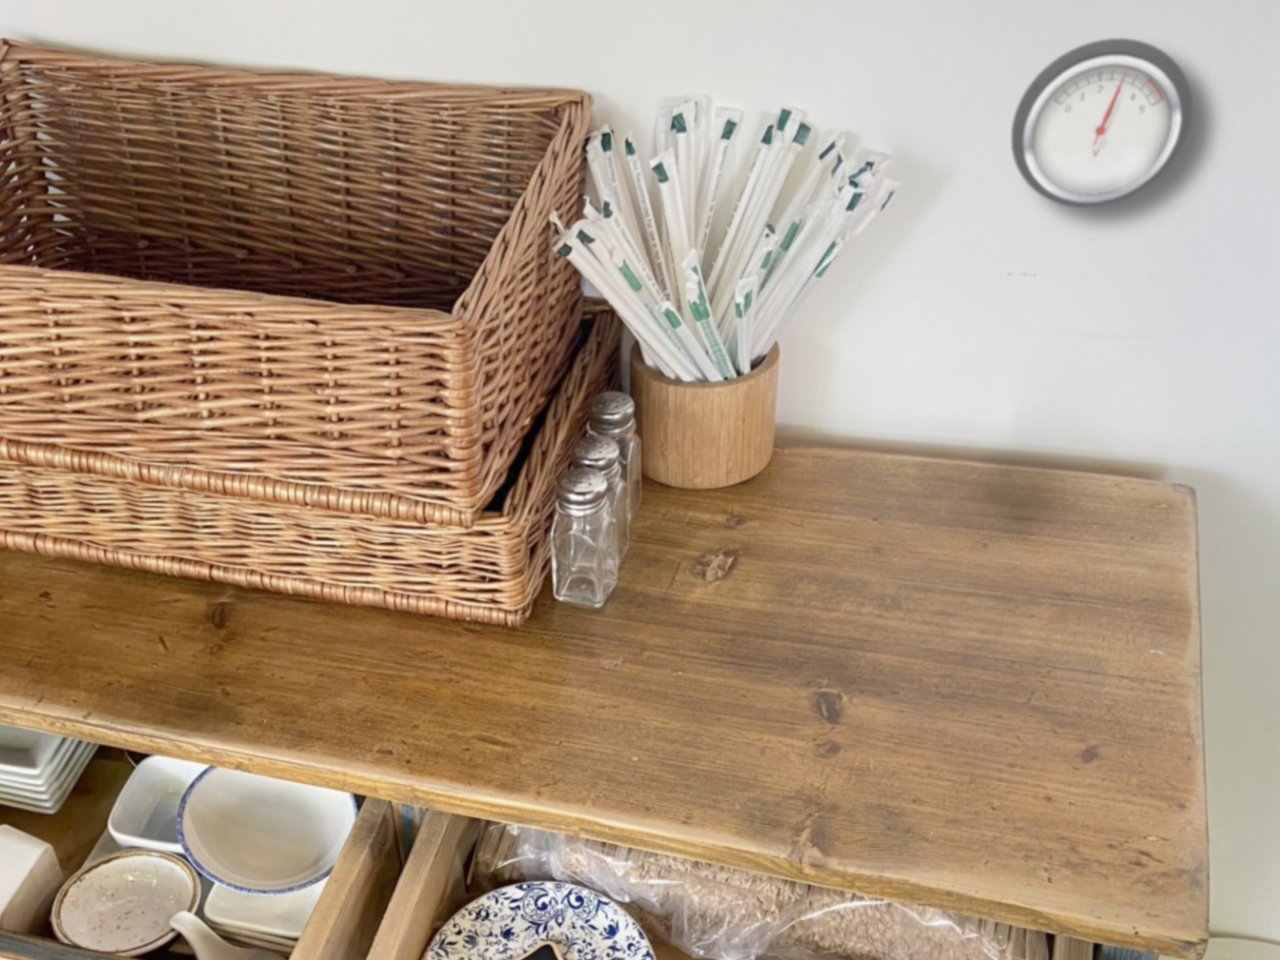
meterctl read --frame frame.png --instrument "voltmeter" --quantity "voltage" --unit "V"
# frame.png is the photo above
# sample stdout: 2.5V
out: 3V
